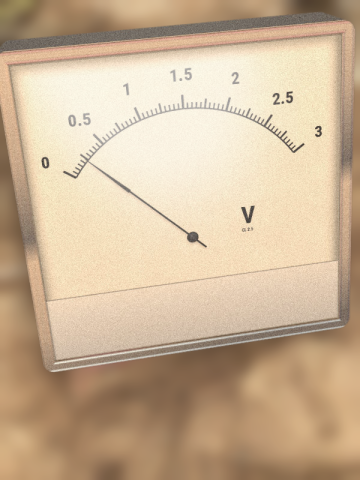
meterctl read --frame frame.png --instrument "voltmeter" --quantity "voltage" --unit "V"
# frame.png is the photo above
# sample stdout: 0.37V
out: 0.25V
